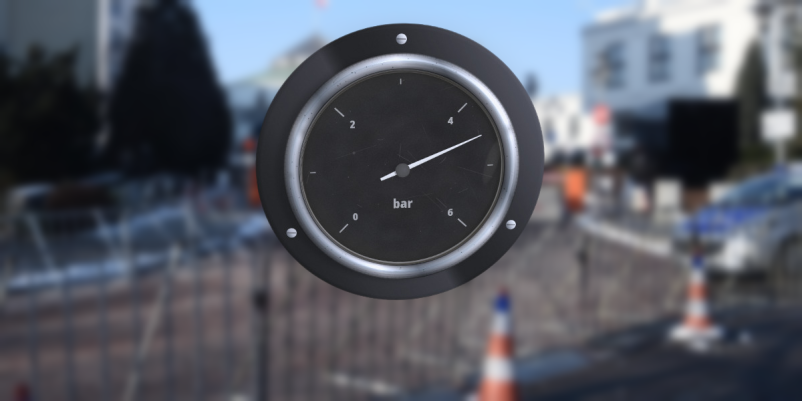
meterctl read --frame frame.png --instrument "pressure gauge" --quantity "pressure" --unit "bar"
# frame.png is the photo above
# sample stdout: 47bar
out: 4.5bar
